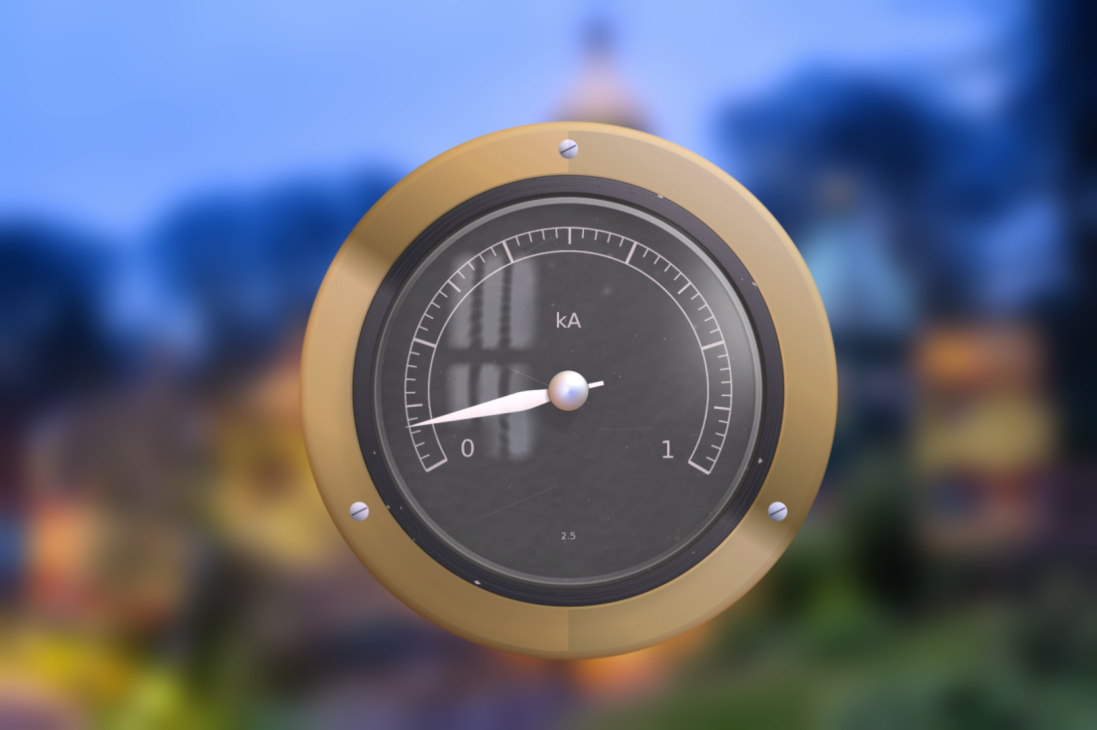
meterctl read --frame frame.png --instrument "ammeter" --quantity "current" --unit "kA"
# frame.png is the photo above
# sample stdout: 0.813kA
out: 0.07kA
